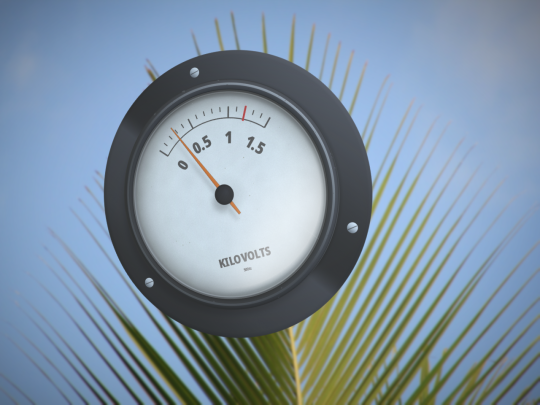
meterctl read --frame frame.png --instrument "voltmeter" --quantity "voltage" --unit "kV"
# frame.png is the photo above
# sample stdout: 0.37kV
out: 0.3kV
